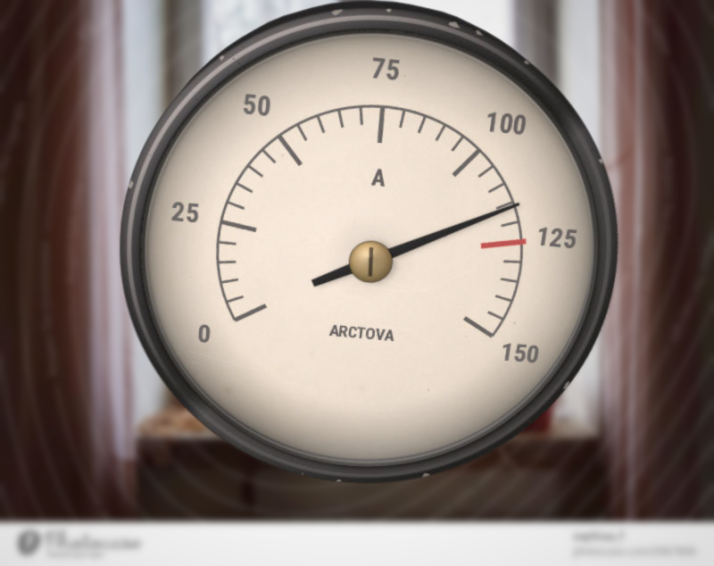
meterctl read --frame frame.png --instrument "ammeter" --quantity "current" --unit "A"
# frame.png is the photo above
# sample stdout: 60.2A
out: 115A
